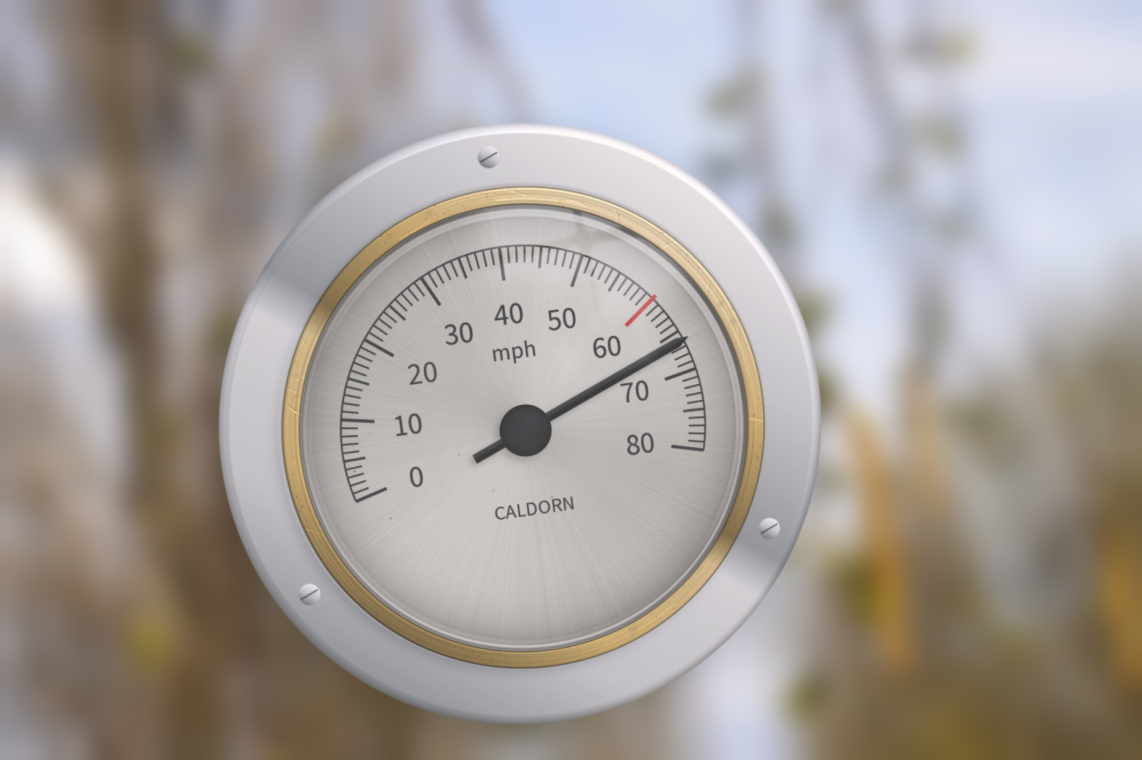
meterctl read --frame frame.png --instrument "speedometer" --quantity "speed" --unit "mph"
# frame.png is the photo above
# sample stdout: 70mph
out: 66mph
